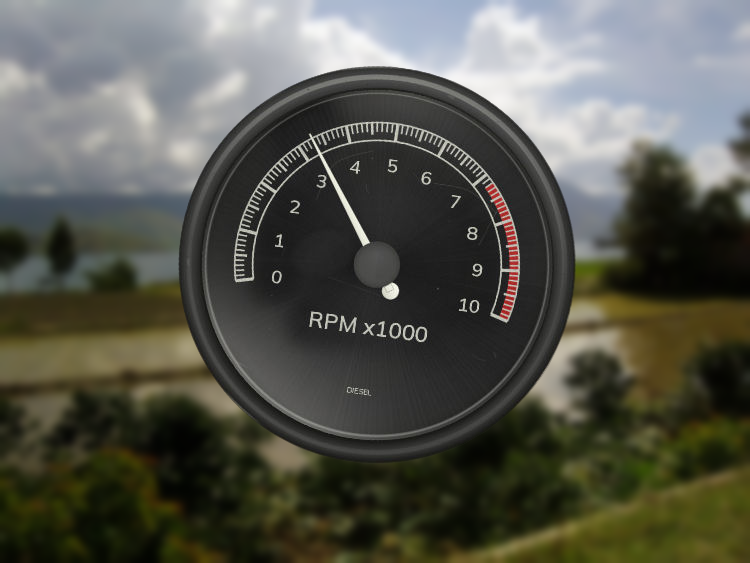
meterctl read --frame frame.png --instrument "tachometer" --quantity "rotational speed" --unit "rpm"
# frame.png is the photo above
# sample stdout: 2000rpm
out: 3300rpm
